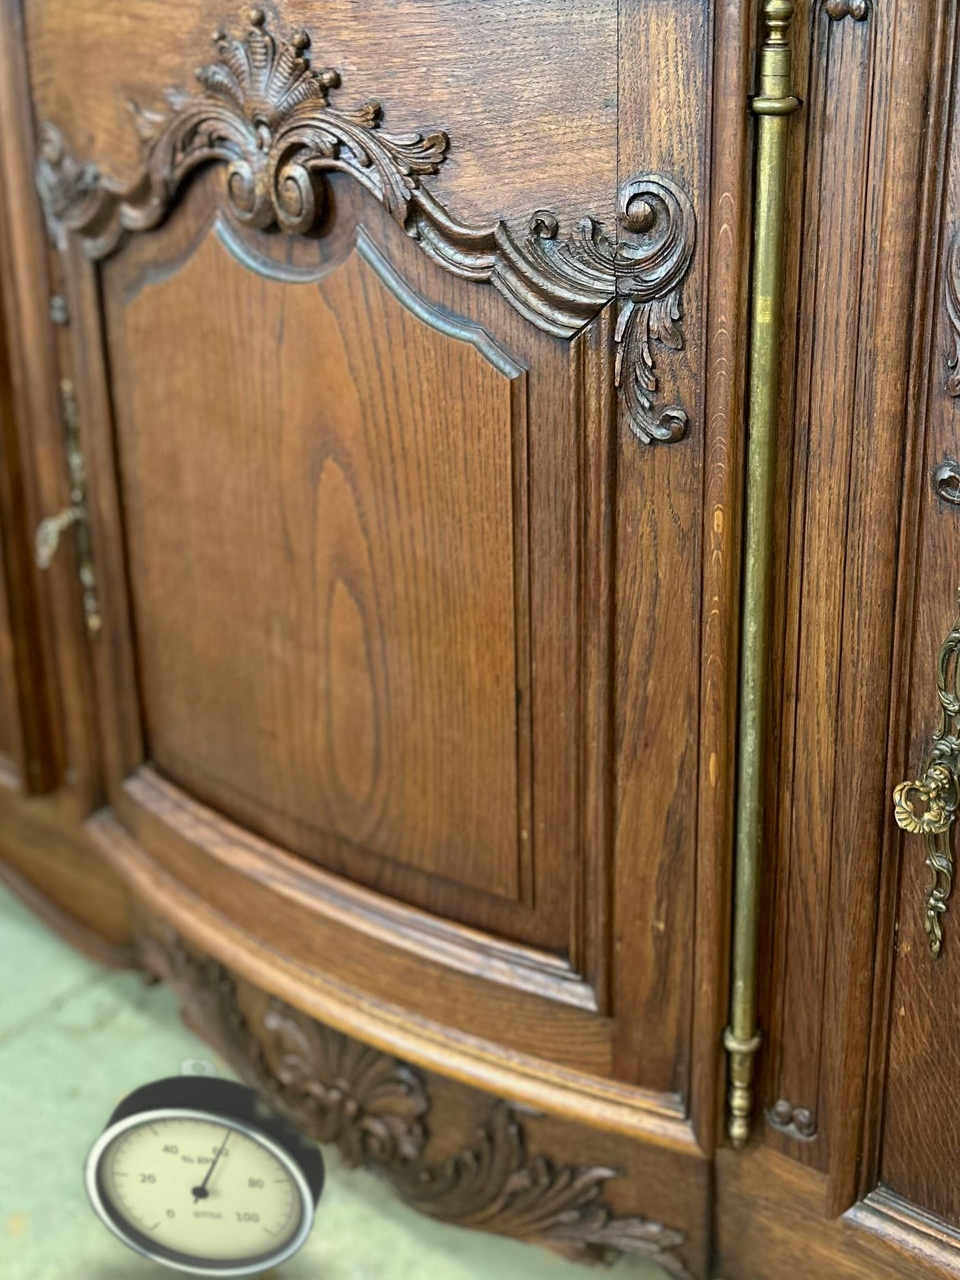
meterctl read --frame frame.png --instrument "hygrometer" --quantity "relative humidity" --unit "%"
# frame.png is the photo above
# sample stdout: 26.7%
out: 60%
